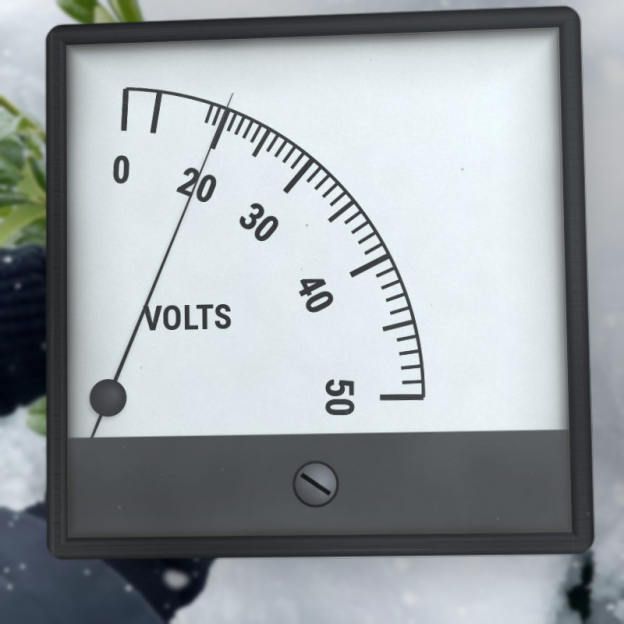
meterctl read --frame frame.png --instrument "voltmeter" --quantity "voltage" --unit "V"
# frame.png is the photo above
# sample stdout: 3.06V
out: 20V
